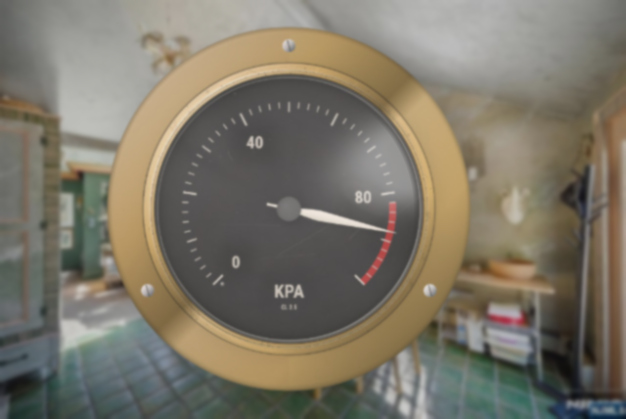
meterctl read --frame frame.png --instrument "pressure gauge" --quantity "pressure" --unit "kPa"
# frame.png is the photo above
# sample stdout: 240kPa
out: 88kPa
